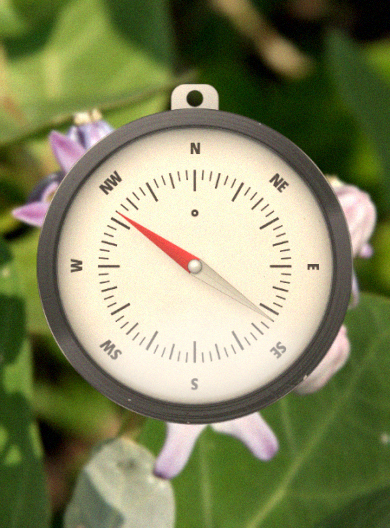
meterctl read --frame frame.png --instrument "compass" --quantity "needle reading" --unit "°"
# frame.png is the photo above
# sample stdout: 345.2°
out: 305°
